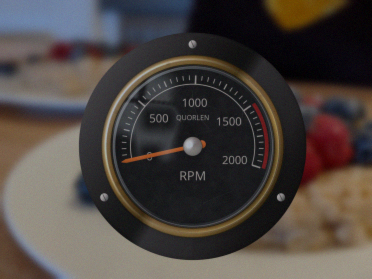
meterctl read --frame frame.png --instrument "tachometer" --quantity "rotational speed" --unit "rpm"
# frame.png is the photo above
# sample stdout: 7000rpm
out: 0rpm
